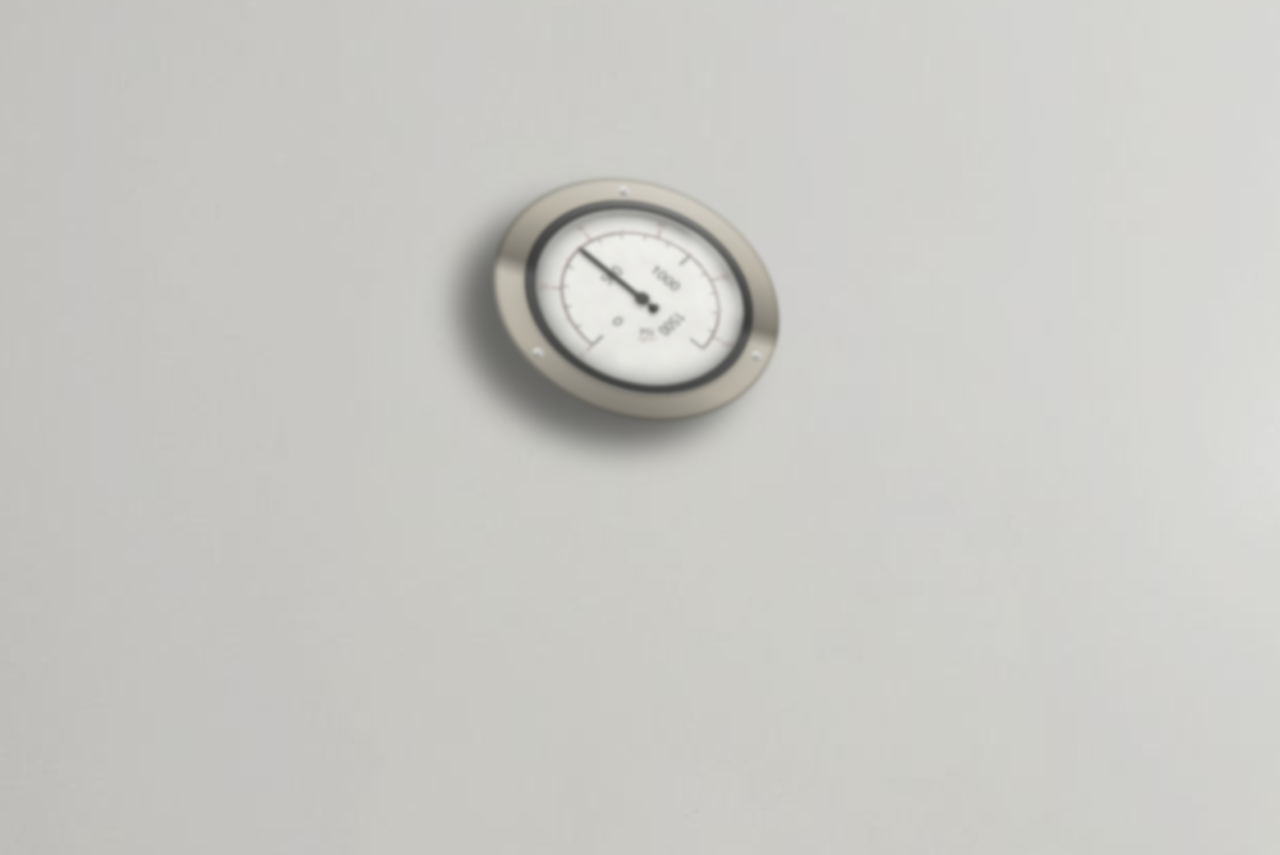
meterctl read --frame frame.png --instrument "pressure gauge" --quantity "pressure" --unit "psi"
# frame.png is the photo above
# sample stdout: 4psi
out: 500psi
